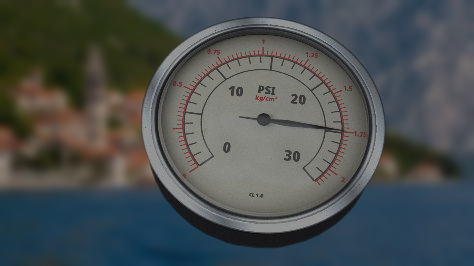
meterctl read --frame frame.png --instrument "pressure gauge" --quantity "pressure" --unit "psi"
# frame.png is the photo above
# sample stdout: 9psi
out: 25psi
